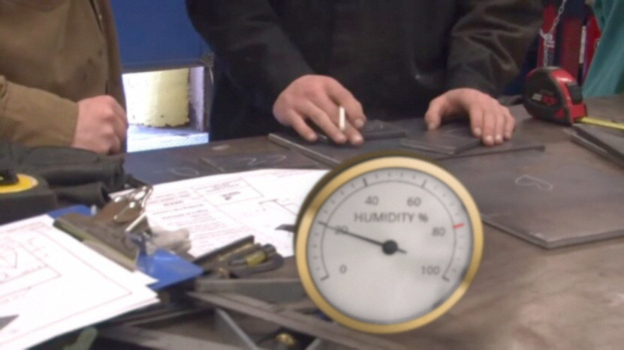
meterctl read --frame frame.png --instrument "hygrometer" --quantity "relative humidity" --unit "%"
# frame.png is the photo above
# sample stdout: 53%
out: 20%
